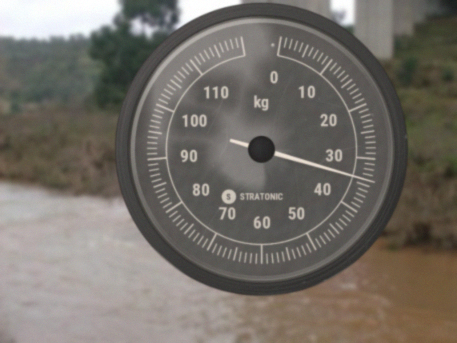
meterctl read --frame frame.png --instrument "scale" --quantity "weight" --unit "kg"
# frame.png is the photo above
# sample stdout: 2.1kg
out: 34kg
